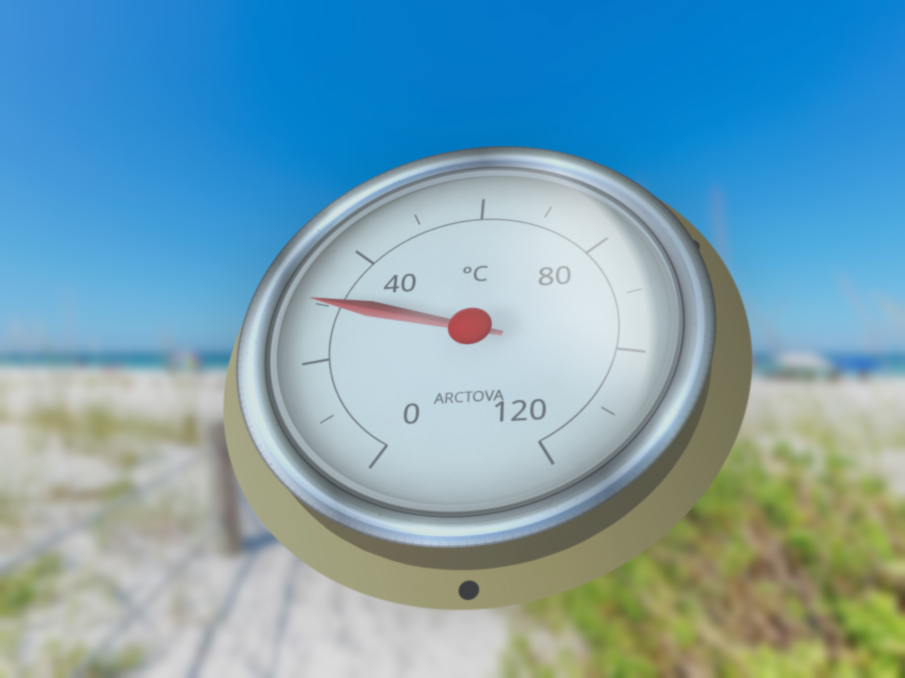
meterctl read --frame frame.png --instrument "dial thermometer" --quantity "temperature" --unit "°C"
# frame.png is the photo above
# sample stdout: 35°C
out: 30°C
